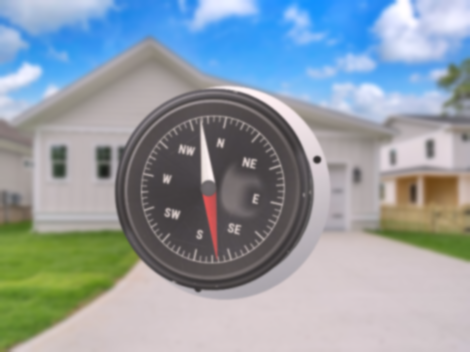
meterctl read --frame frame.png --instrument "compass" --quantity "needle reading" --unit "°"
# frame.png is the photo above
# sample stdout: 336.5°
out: 160°
